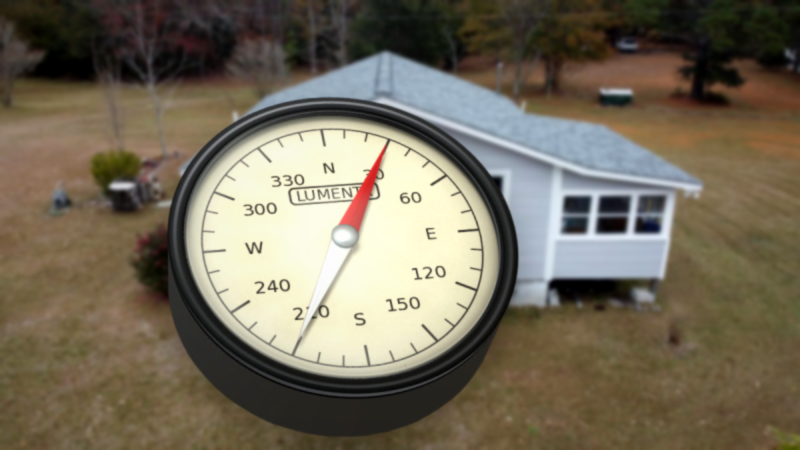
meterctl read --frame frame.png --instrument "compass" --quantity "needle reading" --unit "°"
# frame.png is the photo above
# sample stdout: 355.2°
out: 30°
